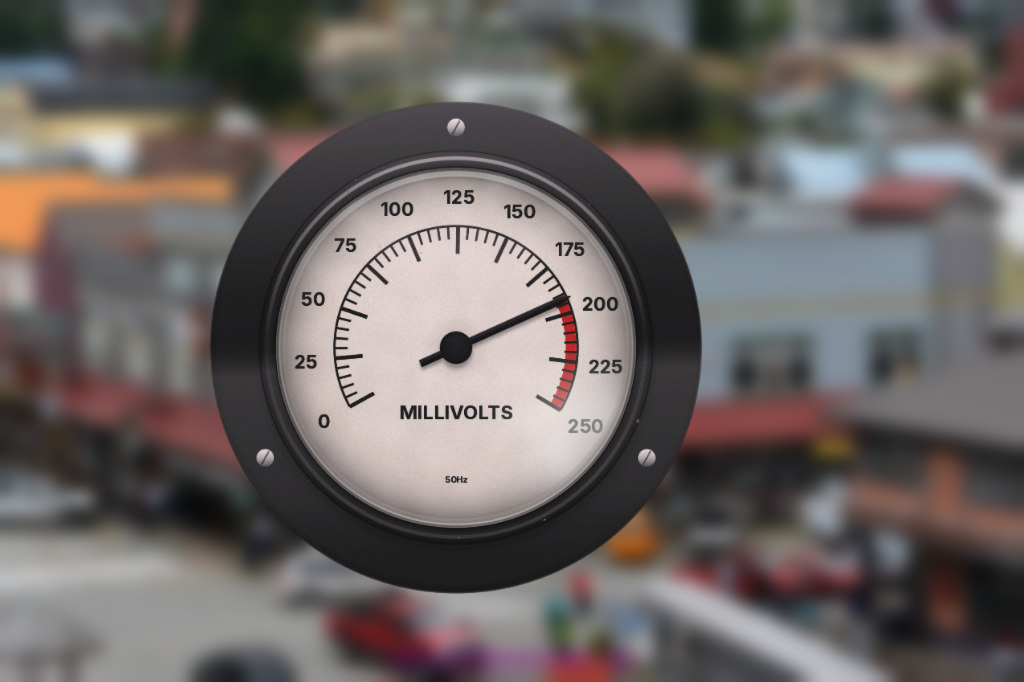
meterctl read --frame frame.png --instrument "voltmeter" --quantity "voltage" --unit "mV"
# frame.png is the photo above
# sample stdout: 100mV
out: 192.5mV
